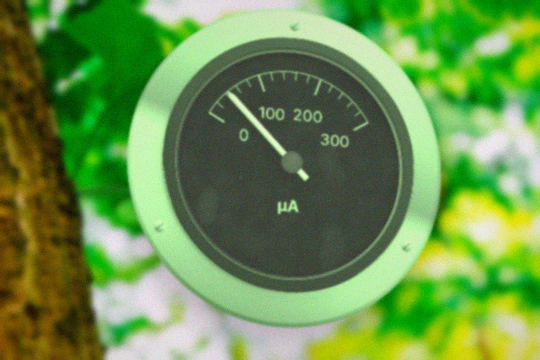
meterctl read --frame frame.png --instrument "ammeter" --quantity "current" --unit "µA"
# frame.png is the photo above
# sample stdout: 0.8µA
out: 40µA
